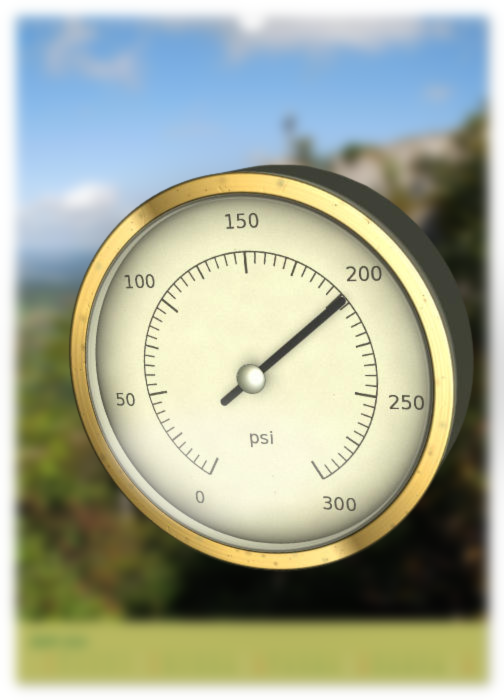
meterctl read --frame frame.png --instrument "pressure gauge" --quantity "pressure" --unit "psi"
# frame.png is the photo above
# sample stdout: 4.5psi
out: 202.5psi
